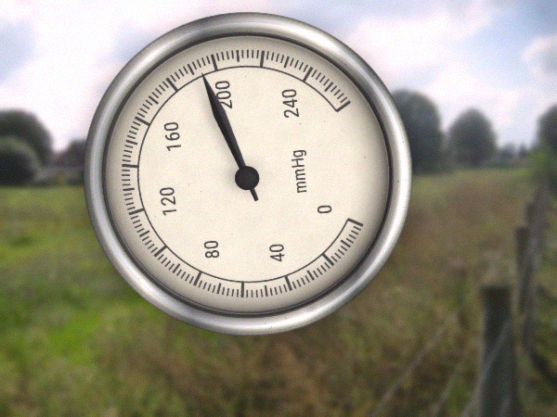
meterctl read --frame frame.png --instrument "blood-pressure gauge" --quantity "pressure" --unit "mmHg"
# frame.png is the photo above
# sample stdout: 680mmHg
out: 194mmHg
